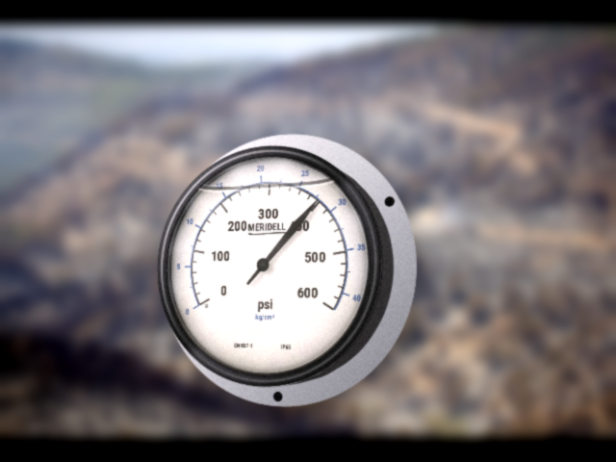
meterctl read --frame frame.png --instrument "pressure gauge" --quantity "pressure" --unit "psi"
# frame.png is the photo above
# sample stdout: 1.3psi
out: 400psi
